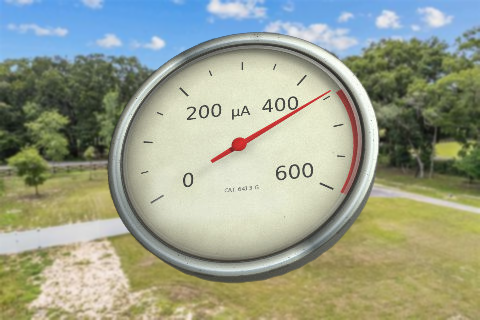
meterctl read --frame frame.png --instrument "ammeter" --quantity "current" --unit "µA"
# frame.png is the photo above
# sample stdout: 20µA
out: 450µA
